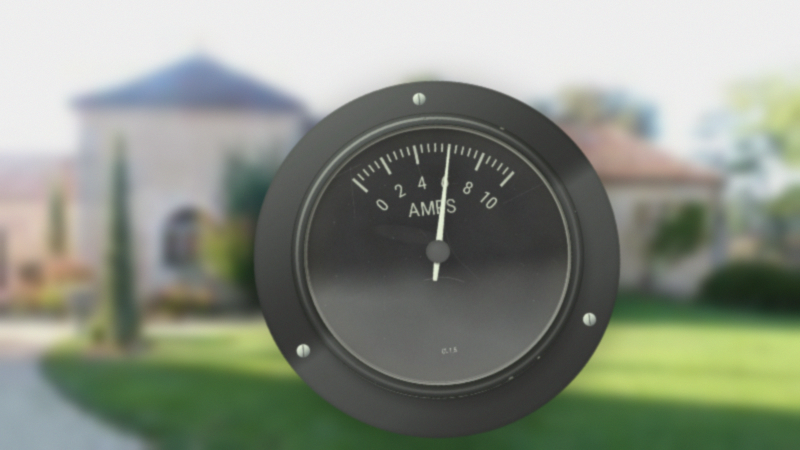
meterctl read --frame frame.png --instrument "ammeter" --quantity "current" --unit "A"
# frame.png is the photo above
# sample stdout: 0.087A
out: 6A
